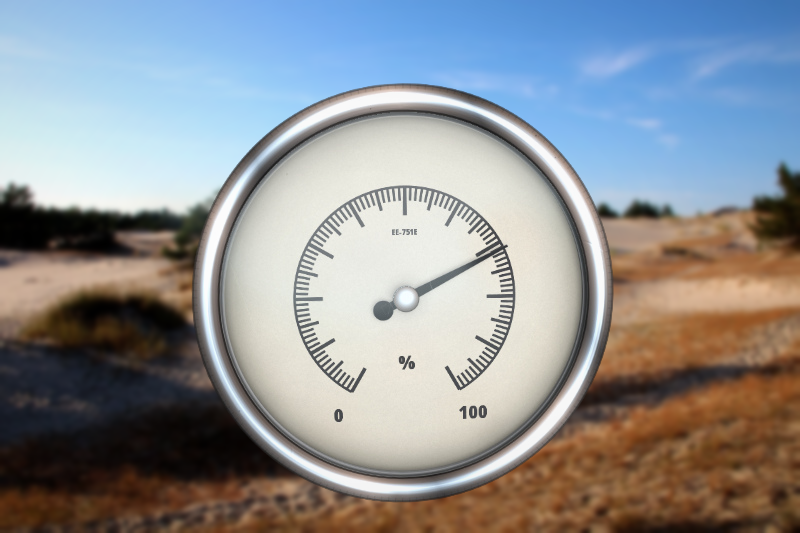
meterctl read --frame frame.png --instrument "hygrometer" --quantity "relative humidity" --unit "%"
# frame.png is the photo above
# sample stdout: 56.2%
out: 71%
